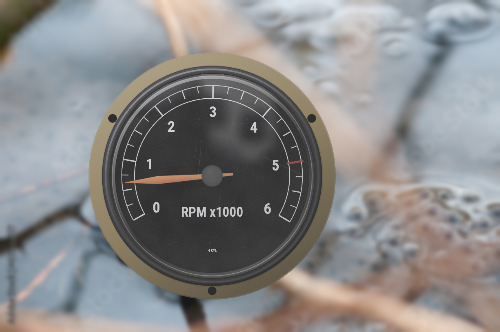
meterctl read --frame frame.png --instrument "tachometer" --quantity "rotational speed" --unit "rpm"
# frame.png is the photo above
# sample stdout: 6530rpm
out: 625rpm
